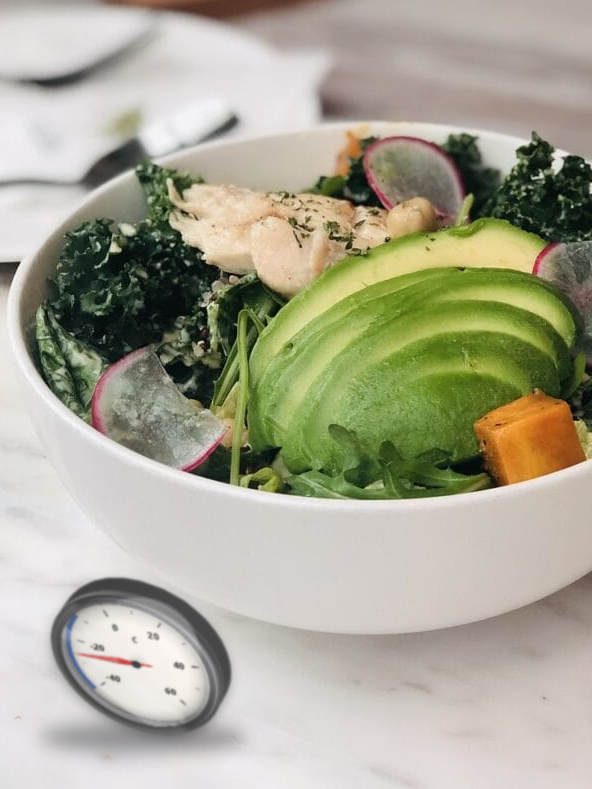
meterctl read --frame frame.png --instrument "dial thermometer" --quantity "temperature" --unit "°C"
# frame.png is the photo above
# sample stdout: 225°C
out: -25°C
